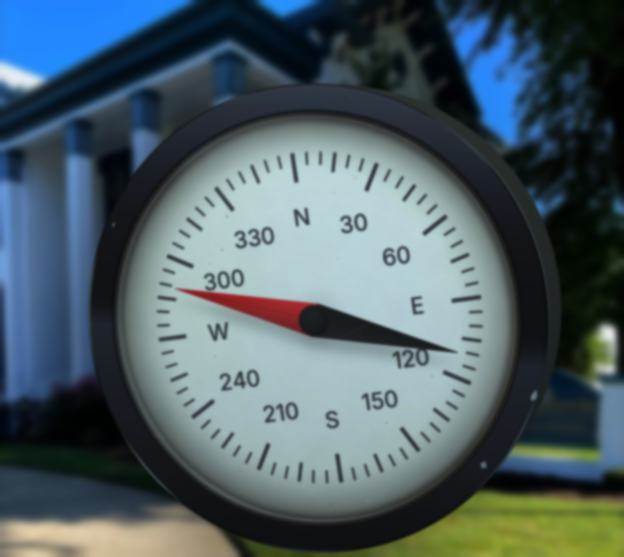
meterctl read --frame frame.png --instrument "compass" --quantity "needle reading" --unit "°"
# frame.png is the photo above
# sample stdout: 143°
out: 290°
